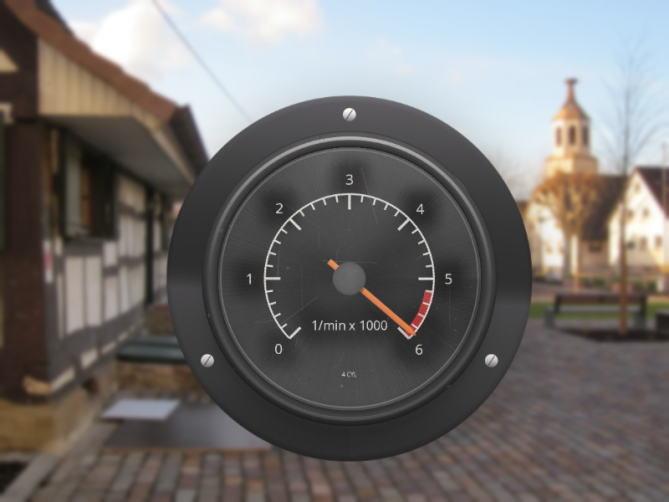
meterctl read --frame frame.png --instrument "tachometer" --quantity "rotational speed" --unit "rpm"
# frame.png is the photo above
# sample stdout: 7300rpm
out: 5900rpm
